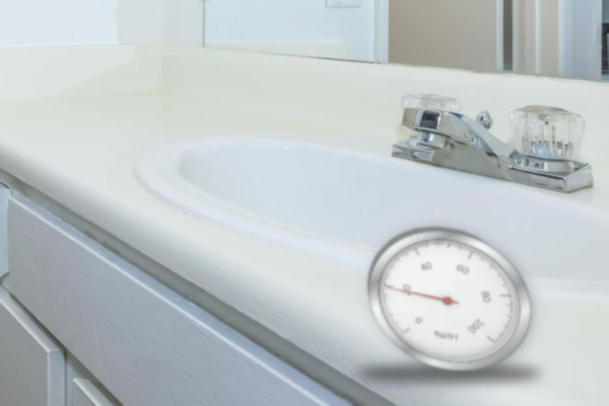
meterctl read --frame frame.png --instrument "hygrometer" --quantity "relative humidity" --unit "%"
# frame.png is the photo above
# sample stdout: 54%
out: 20%
